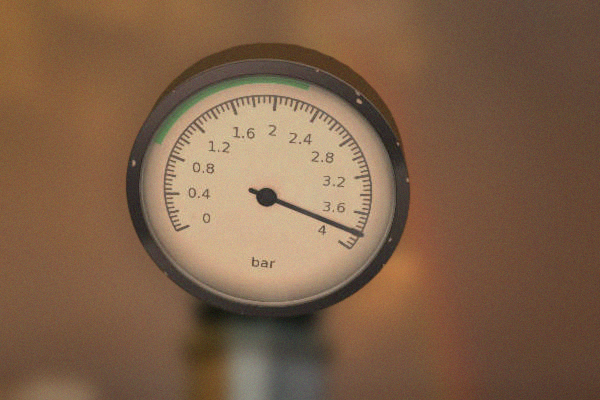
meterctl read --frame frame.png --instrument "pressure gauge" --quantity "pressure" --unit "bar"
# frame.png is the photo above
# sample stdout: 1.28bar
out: 3.8bar
